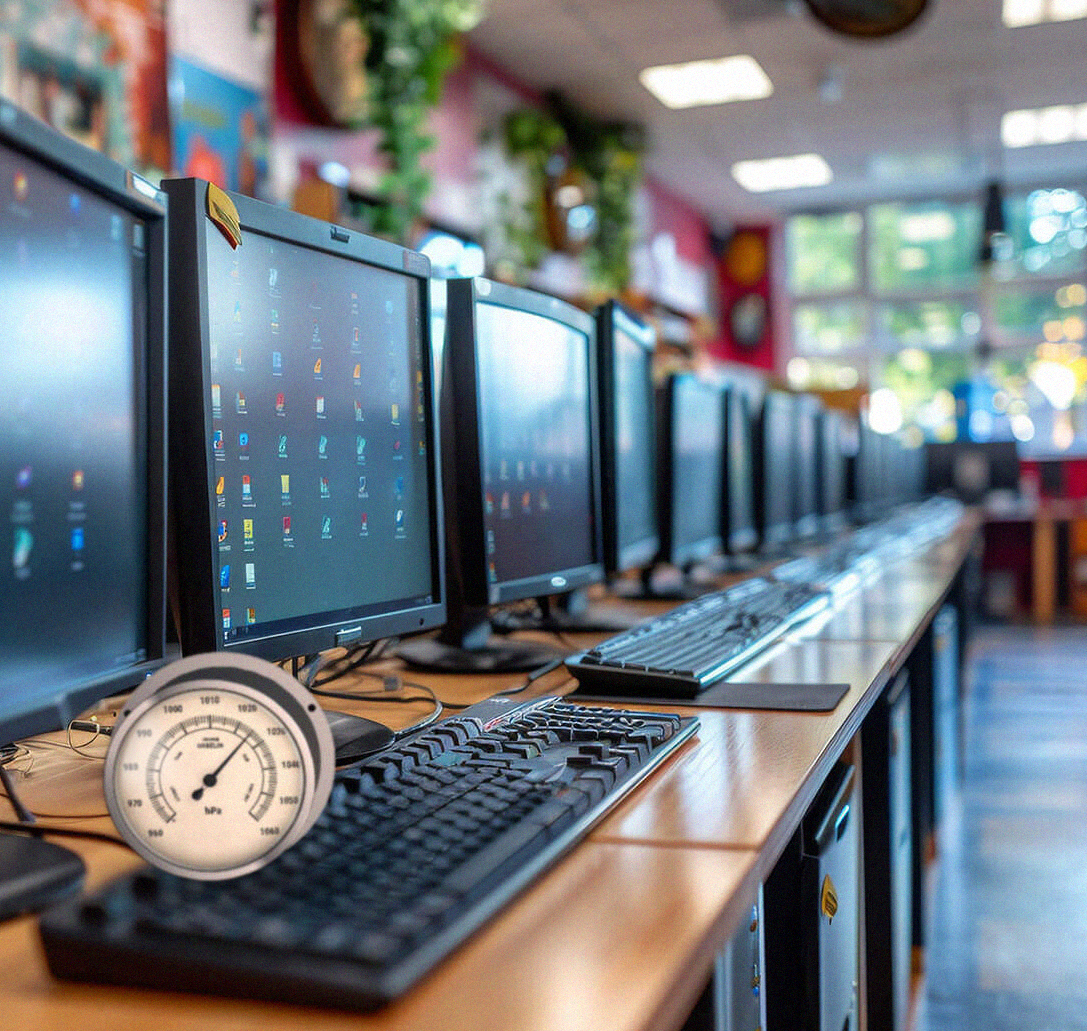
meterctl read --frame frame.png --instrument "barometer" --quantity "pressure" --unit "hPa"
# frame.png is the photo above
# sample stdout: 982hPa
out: 1025hPa
